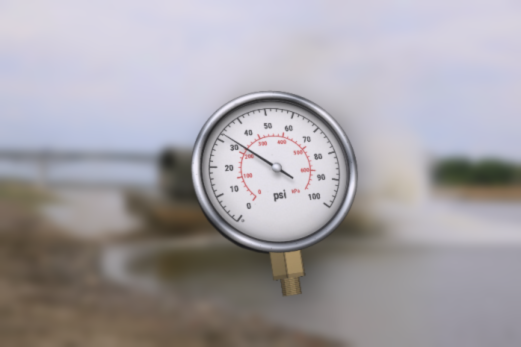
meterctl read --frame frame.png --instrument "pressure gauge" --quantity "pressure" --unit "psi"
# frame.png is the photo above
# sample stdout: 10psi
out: 32psi
